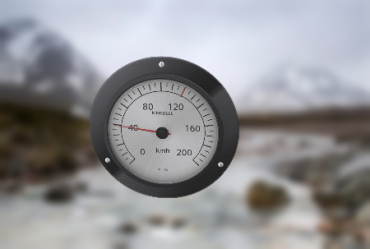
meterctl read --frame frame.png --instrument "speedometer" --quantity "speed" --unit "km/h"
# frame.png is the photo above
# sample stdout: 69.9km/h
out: 40km/h
